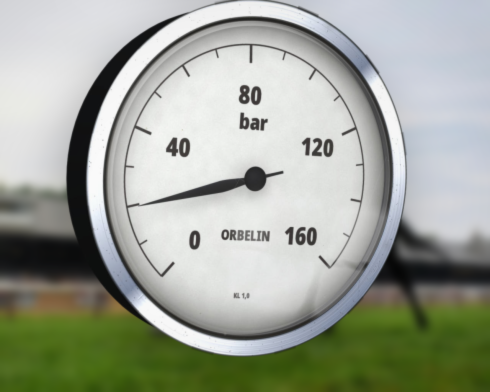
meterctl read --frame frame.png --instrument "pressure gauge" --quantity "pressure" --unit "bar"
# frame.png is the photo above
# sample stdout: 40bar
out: 20bar
